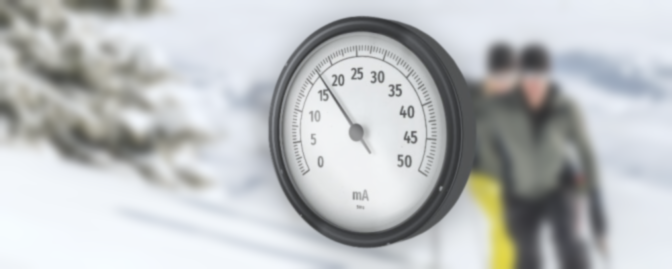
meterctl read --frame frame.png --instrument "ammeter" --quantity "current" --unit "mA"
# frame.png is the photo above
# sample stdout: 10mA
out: 17.5mA
